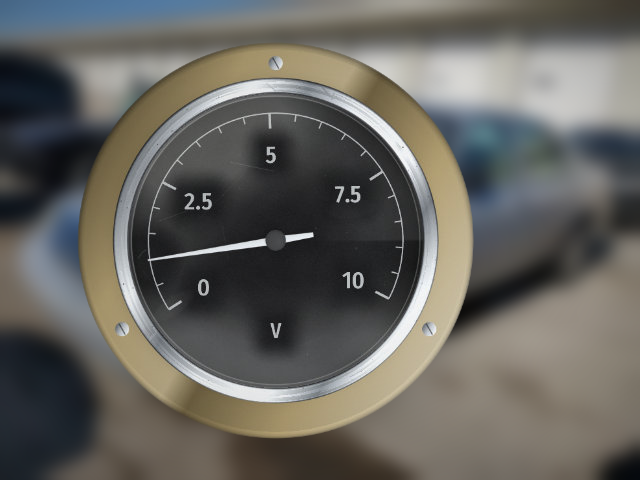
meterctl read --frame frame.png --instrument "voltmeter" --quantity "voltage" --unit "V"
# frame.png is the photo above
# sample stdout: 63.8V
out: 1V
